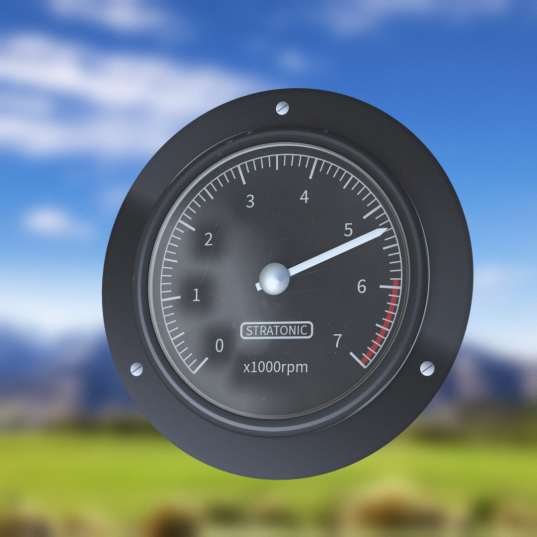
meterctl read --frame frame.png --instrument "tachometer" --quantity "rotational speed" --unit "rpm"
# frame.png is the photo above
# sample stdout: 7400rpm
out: 5300rpm
